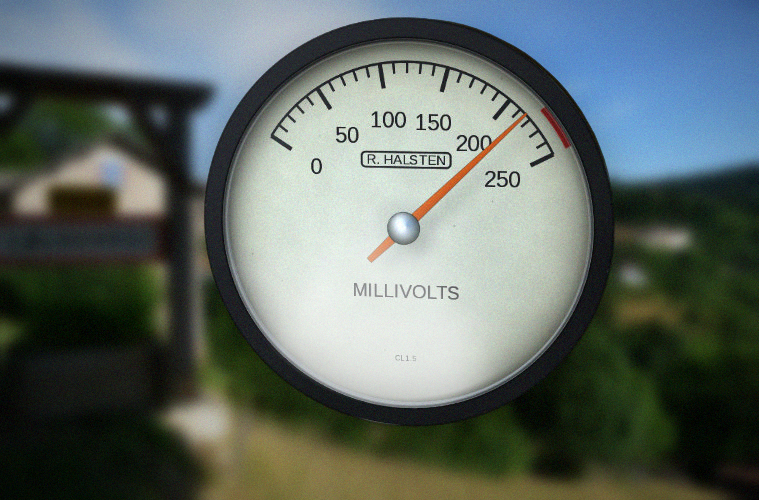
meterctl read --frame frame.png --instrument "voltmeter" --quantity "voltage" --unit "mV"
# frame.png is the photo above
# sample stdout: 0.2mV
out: 215mV
